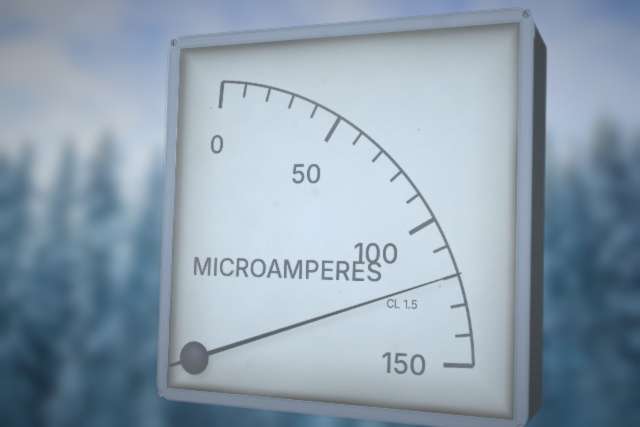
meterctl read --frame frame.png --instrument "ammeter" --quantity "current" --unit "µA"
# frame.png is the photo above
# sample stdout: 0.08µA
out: 120µA
